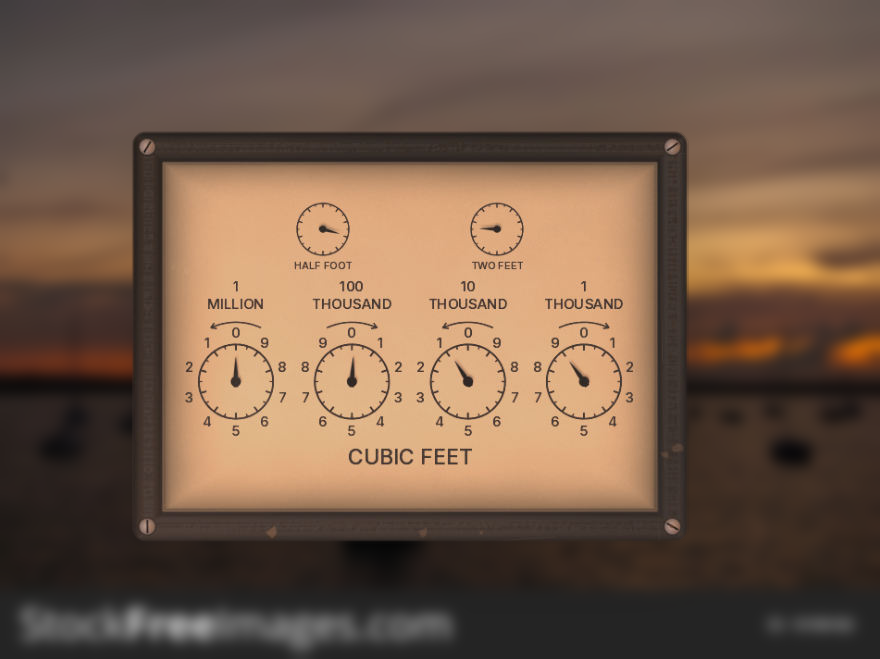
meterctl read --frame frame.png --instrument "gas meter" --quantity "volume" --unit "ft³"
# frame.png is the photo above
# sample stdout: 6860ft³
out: 900ft³
